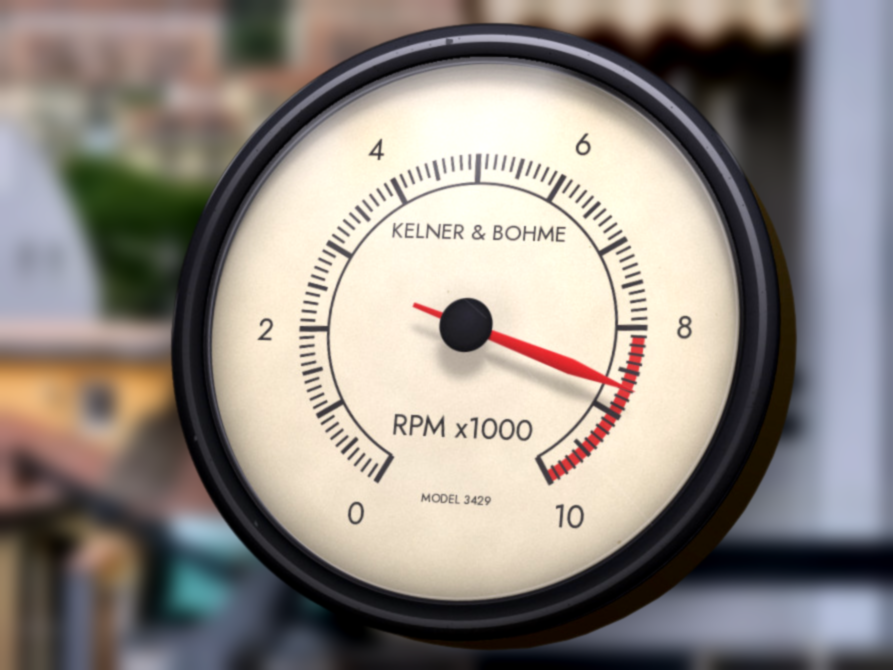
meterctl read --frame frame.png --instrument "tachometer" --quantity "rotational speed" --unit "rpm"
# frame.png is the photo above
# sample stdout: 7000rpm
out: 8700rpm
